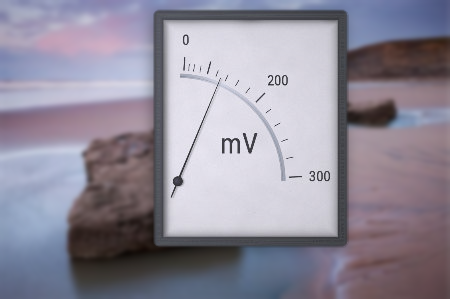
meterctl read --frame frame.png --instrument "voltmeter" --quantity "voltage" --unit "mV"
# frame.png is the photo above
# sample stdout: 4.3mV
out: 130mV
